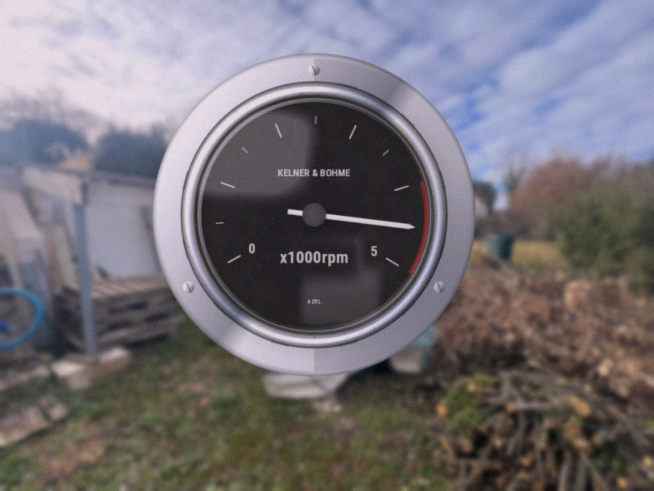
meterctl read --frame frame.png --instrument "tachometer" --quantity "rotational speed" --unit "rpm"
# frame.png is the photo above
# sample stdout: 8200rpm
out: 4500rpm
